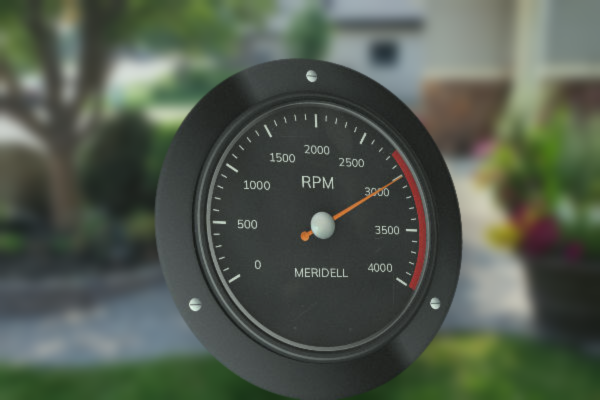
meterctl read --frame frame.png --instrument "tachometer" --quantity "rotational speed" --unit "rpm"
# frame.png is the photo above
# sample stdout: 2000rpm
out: 3000rpm
